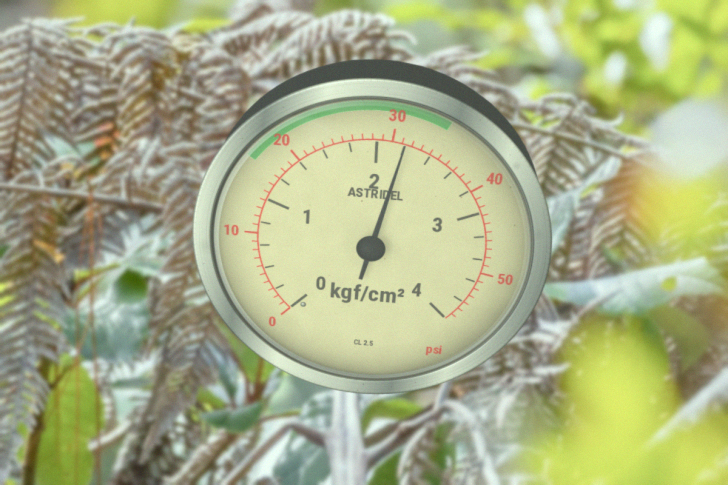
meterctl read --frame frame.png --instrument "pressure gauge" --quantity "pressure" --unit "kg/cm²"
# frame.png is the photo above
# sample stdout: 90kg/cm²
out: 2.2kg/cm²
